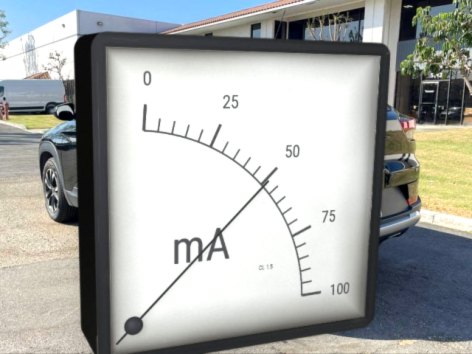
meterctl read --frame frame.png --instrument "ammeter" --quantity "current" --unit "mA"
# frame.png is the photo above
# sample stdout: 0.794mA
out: 50mA
